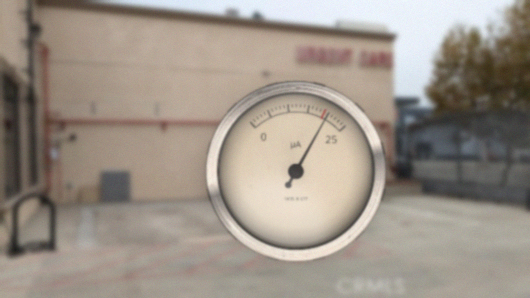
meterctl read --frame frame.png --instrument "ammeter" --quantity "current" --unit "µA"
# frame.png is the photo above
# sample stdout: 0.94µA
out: 20µA
